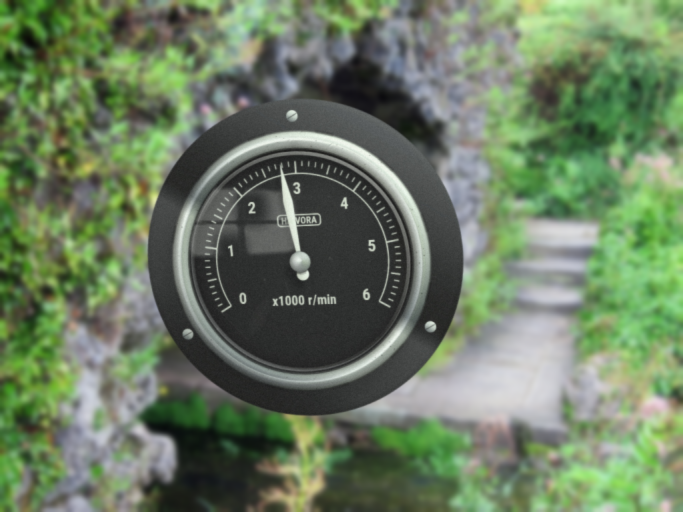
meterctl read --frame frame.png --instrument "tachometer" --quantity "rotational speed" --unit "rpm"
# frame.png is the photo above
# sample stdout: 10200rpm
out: 2800rpm
